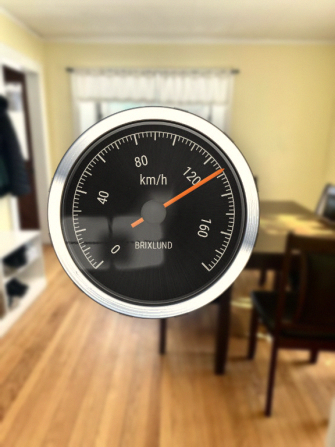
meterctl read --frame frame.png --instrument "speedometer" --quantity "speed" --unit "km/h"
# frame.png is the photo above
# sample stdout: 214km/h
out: 128km/h
